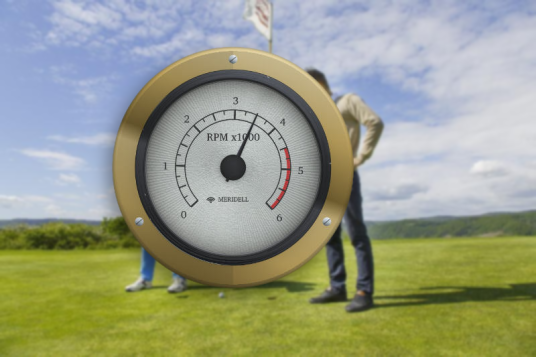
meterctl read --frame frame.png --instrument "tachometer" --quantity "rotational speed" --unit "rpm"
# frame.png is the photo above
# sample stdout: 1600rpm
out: 3500rpm
